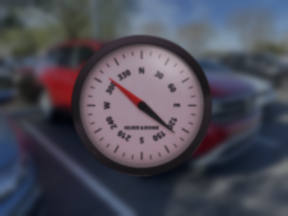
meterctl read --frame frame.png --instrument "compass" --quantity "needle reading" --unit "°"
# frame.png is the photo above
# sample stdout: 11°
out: 310°
